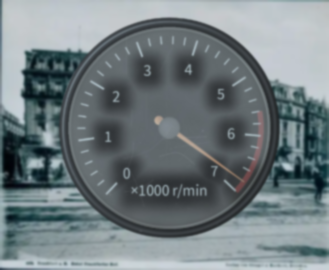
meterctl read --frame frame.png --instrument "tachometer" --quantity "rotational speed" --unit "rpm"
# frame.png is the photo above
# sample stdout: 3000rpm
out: 6800rpm
